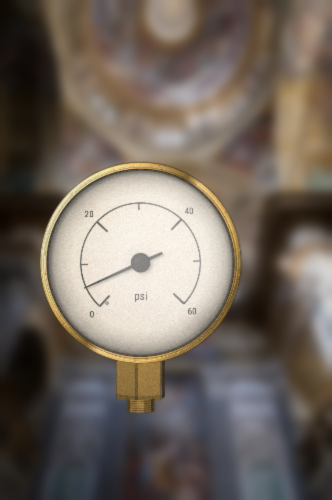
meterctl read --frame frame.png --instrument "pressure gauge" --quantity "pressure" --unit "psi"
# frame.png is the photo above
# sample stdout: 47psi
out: 5psi
